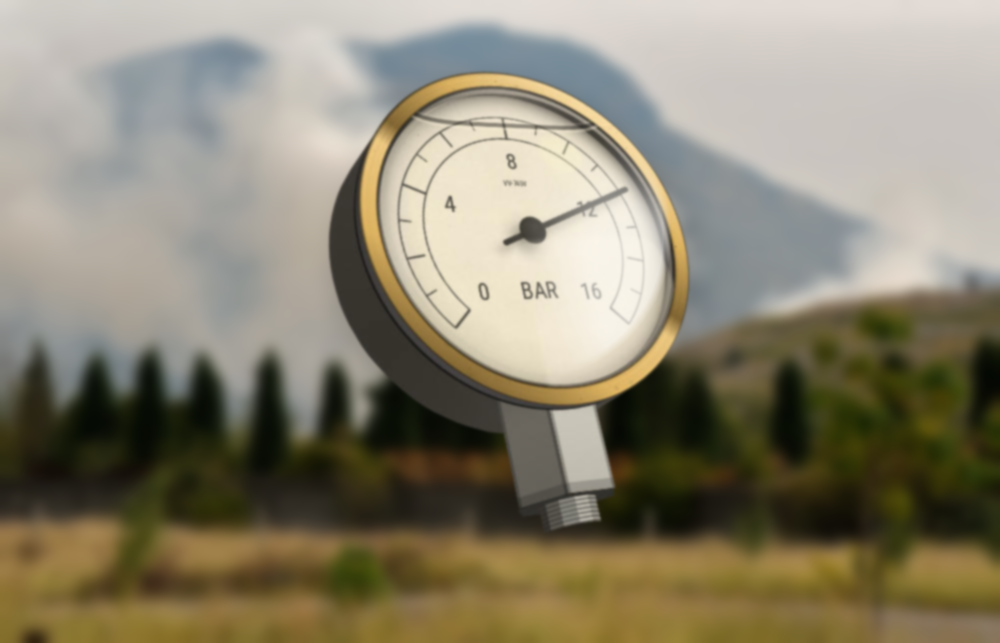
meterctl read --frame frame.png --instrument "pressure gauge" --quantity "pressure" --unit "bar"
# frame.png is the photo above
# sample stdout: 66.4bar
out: 12bar
